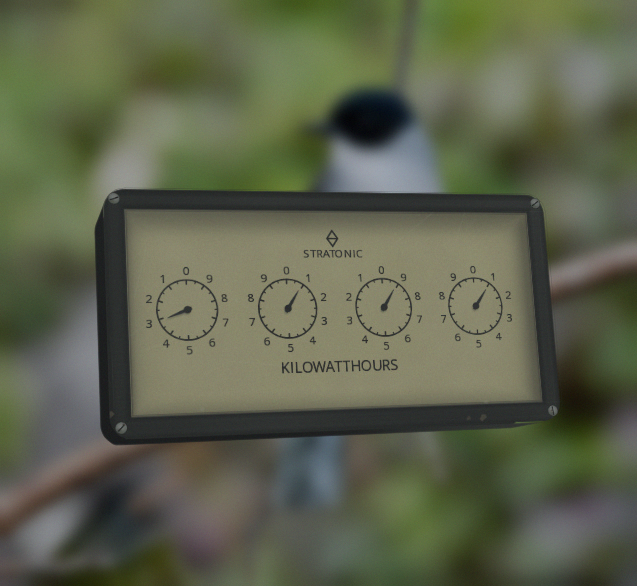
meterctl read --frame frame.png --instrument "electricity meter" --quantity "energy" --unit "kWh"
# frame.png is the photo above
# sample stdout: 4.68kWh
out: 3091kWh
